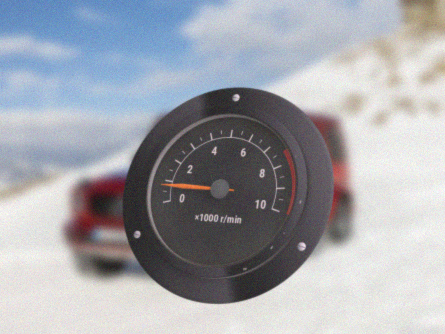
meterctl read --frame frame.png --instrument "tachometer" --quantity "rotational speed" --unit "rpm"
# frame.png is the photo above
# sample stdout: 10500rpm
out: 750rpm
